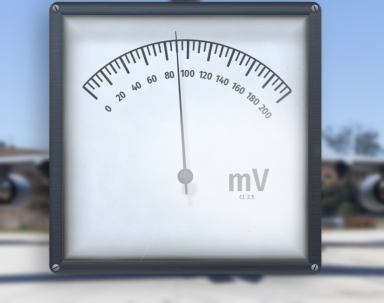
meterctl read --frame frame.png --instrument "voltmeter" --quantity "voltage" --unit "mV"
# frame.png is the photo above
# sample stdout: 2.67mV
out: 90mV
